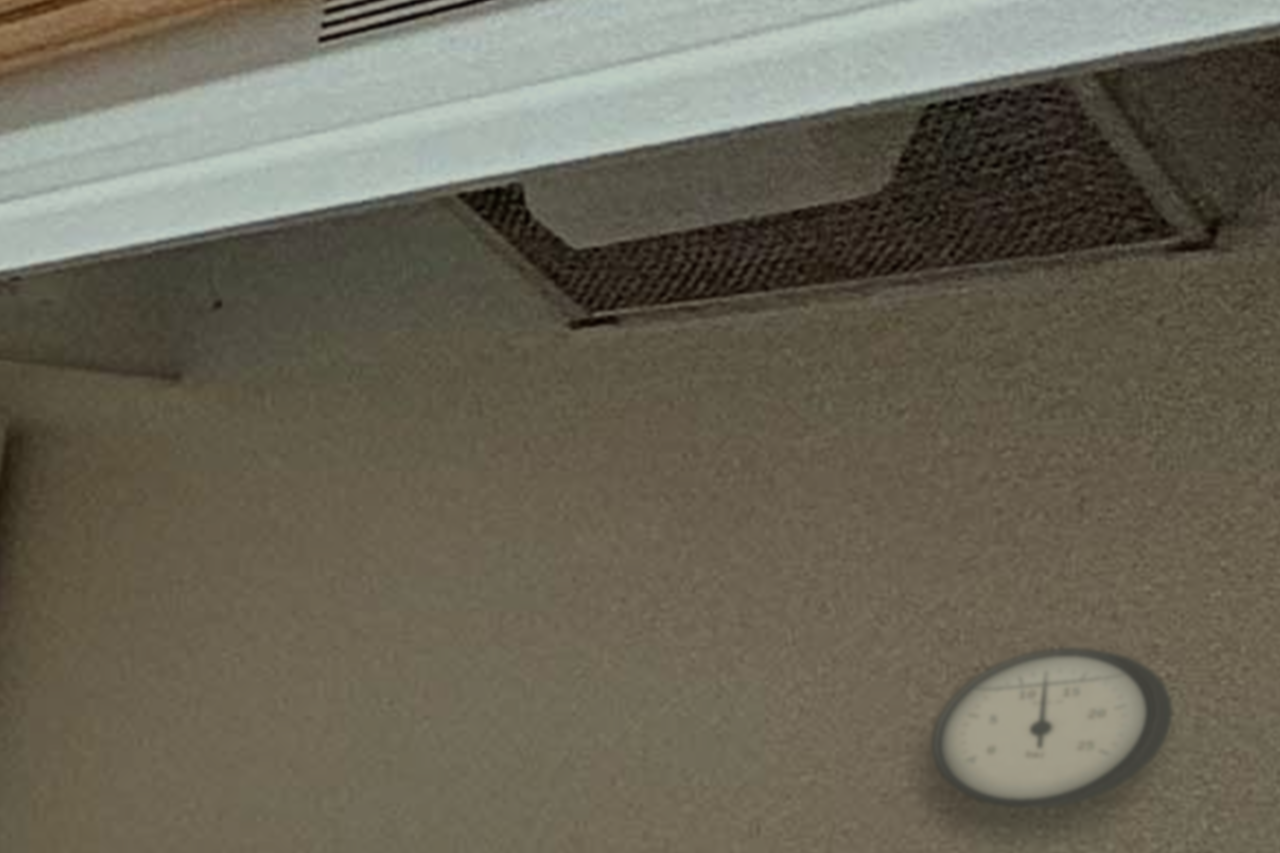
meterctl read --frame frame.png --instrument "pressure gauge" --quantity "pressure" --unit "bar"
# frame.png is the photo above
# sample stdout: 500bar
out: 12bar
